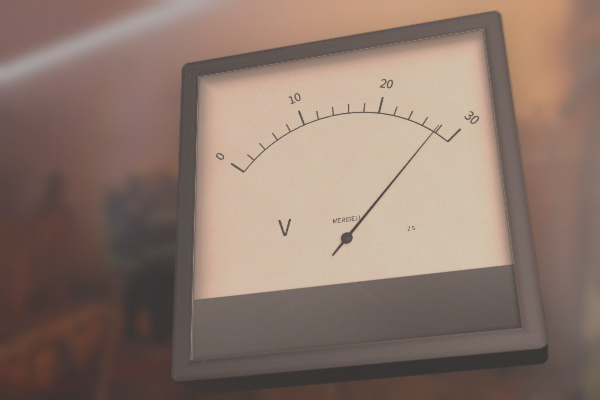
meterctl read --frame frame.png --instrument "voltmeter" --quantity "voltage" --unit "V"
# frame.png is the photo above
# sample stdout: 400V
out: 28V
